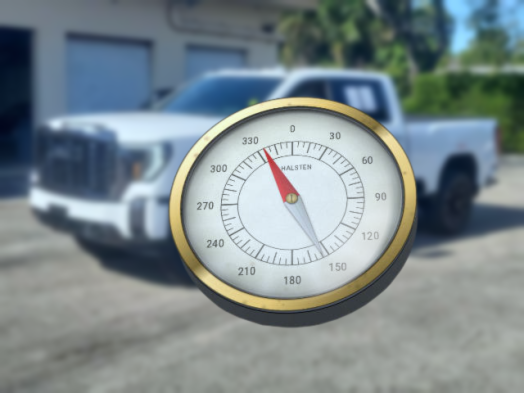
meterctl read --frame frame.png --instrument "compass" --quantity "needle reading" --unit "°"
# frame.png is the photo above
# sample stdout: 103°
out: 335°
